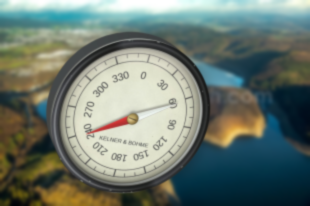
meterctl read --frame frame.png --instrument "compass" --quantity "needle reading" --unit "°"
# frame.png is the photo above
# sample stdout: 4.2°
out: 240°
